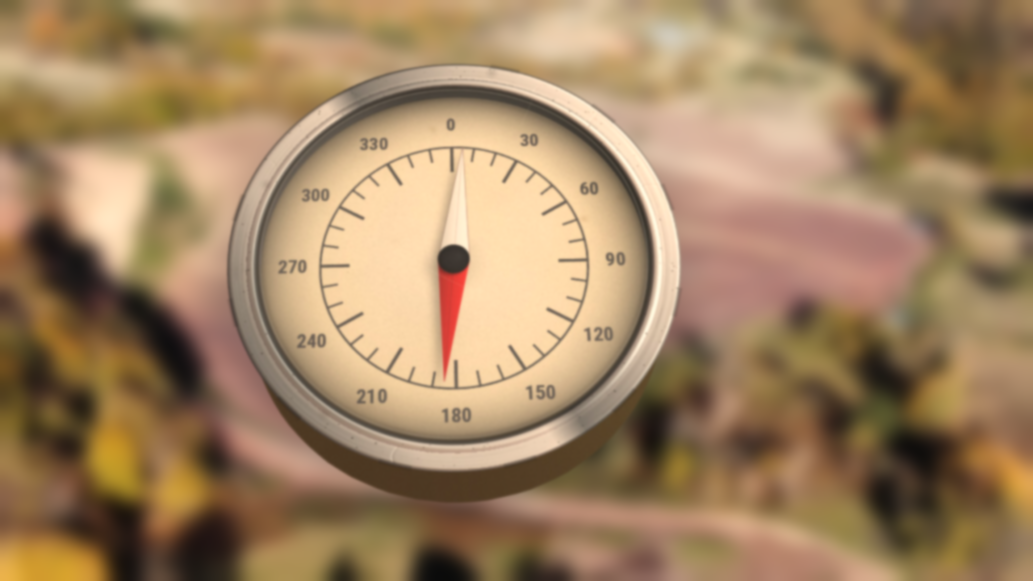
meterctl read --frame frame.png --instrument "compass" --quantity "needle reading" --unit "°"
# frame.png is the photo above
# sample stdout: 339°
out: 185°
